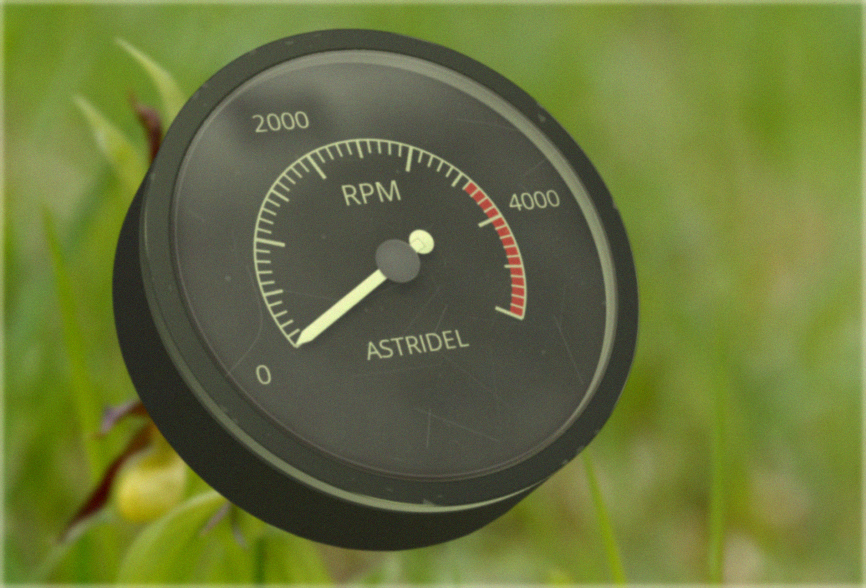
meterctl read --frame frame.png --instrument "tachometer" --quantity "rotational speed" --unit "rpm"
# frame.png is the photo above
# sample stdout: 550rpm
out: 0rpm
